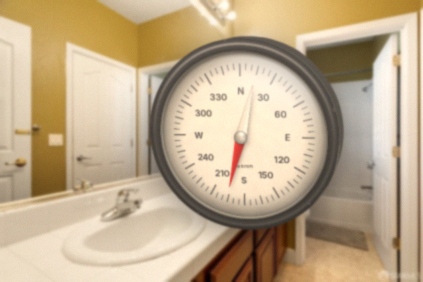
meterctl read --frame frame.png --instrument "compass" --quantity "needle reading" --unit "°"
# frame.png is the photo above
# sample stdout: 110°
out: 195°
